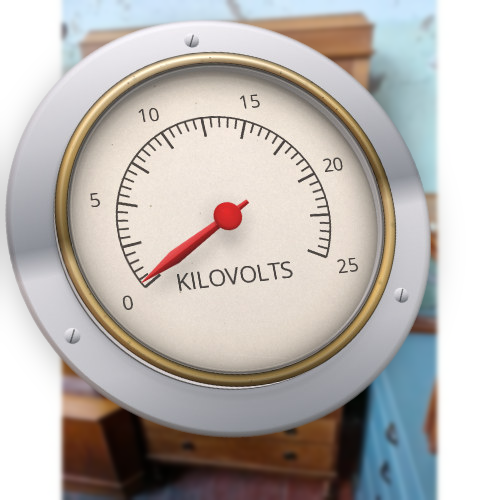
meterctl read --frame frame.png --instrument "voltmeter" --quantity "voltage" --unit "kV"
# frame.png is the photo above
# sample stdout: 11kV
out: 0.25kV
